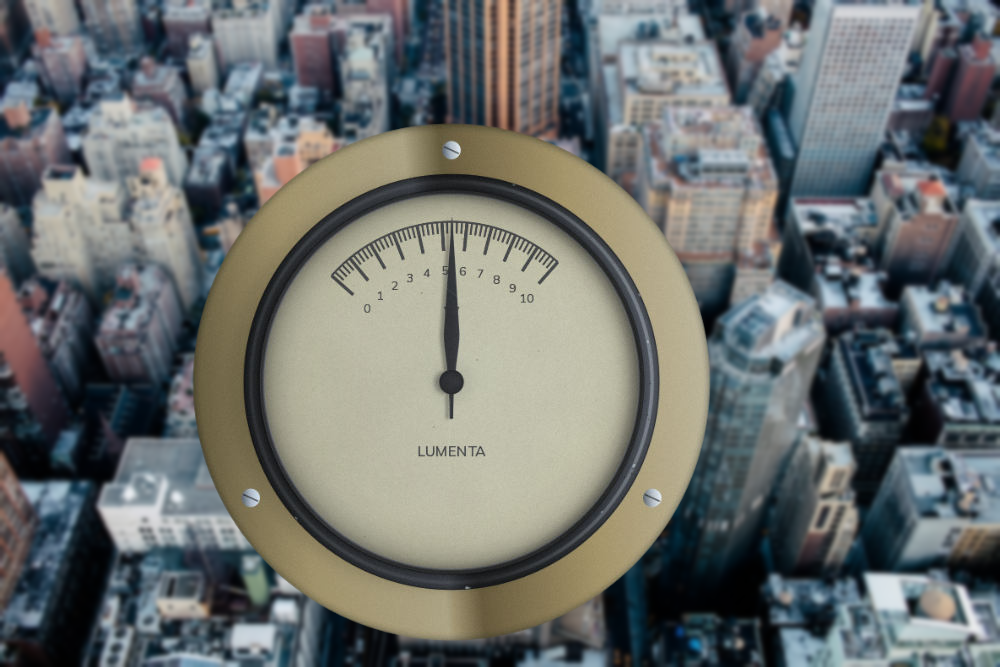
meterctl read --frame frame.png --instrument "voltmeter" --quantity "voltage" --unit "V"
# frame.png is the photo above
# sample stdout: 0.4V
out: 5.4V
